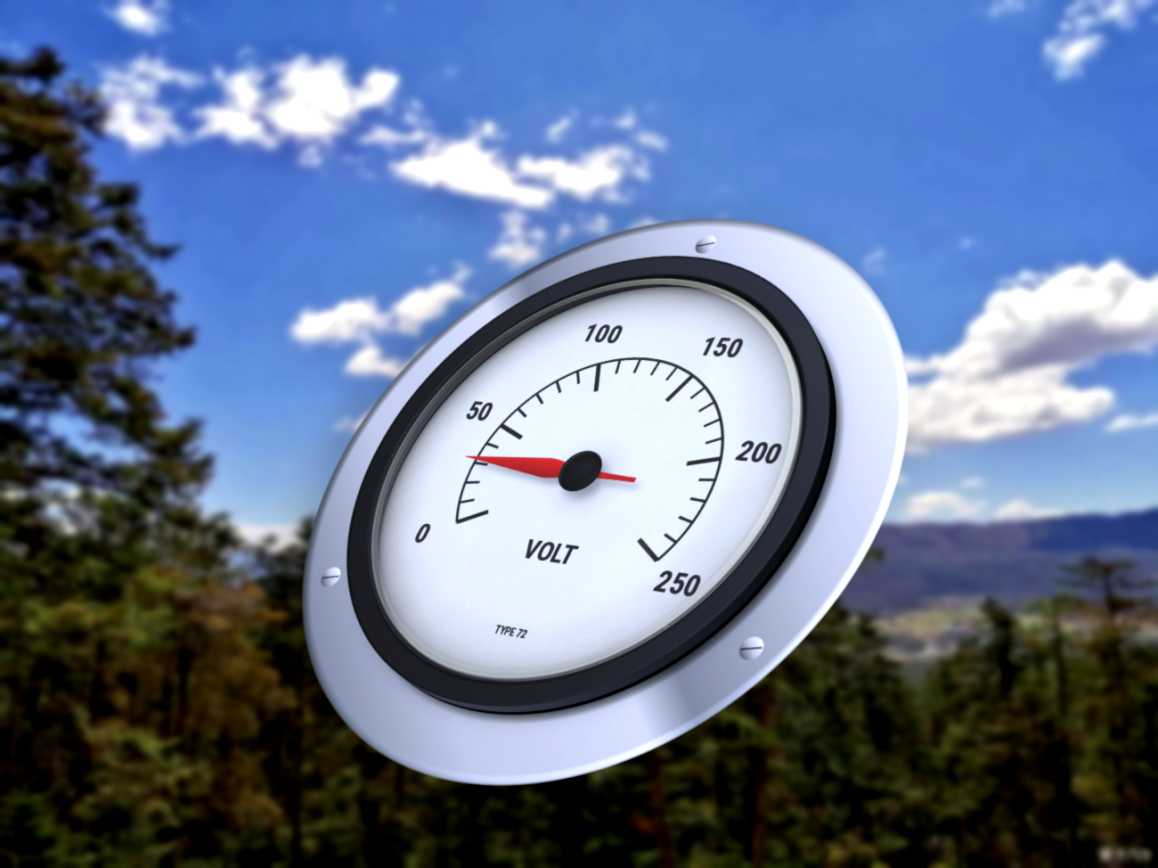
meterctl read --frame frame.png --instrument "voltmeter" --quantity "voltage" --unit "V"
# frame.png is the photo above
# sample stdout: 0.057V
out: 30V
